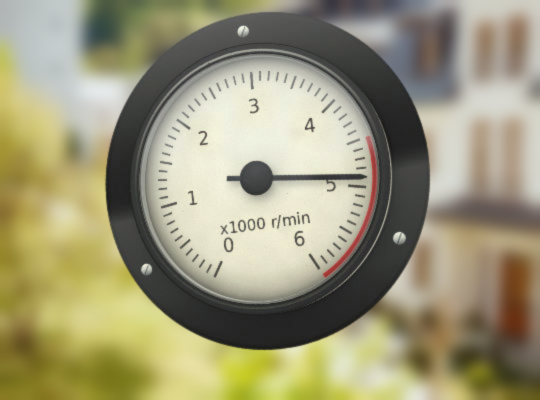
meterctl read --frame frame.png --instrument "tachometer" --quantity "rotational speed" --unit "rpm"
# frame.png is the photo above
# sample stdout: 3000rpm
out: 4900rpm
